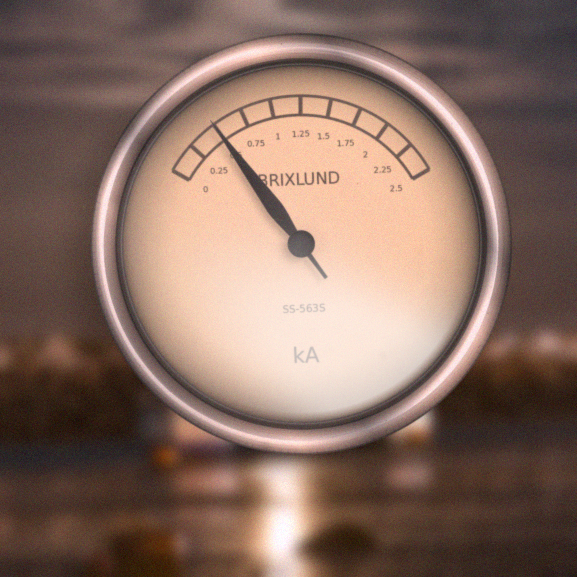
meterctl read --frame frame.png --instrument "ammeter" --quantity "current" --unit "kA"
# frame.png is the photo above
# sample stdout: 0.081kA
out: 0.5kA
